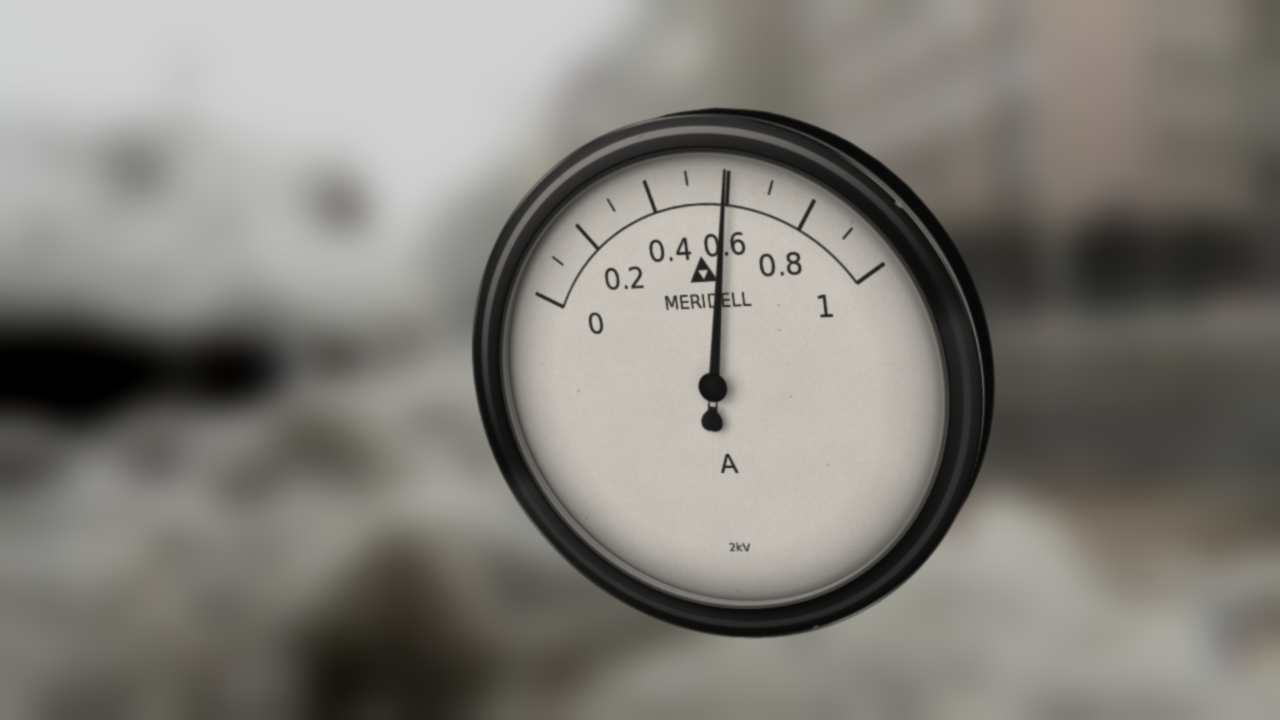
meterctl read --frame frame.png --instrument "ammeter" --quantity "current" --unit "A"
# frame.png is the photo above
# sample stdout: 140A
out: 0.6A
